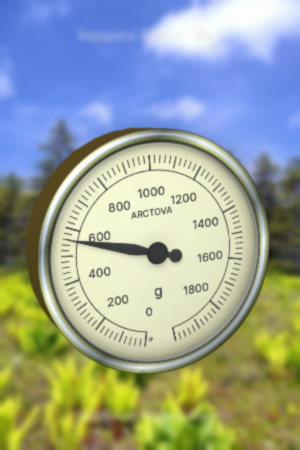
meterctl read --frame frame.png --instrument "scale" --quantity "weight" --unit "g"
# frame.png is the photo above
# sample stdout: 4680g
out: 560g
